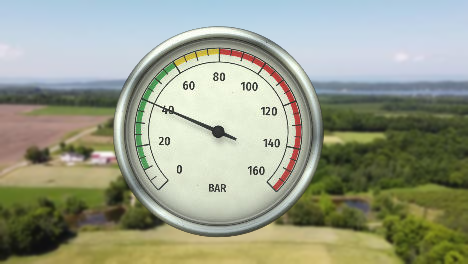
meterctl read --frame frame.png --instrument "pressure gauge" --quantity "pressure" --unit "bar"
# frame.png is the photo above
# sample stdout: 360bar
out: 40bar
